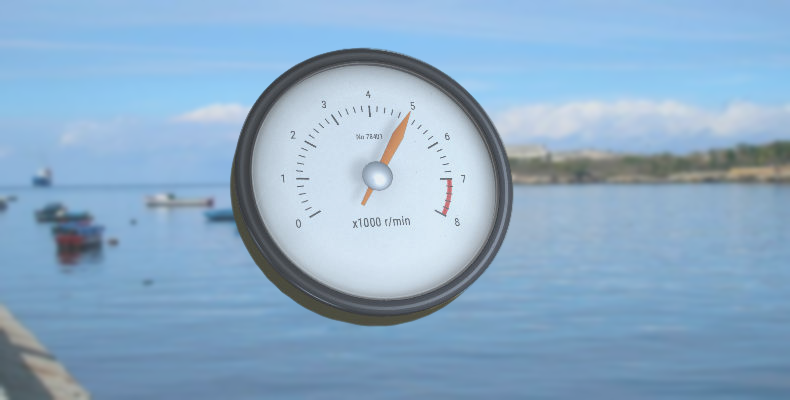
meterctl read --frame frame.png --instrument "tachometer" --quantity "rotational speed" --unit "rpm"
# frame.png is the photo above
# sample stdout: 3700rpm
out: 5000rpm
